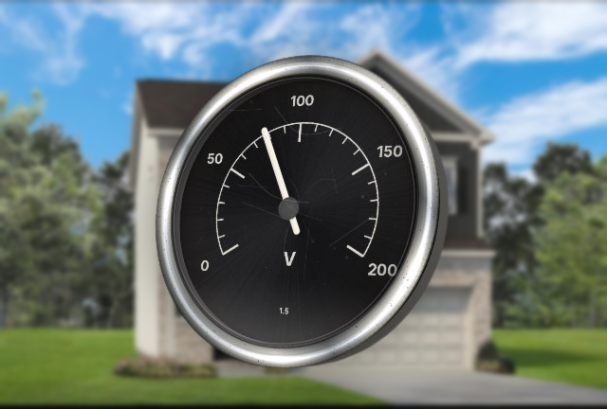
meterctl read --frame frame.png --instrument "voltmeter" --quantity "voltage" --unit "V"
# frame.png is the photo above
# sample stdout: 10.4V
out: 80V
